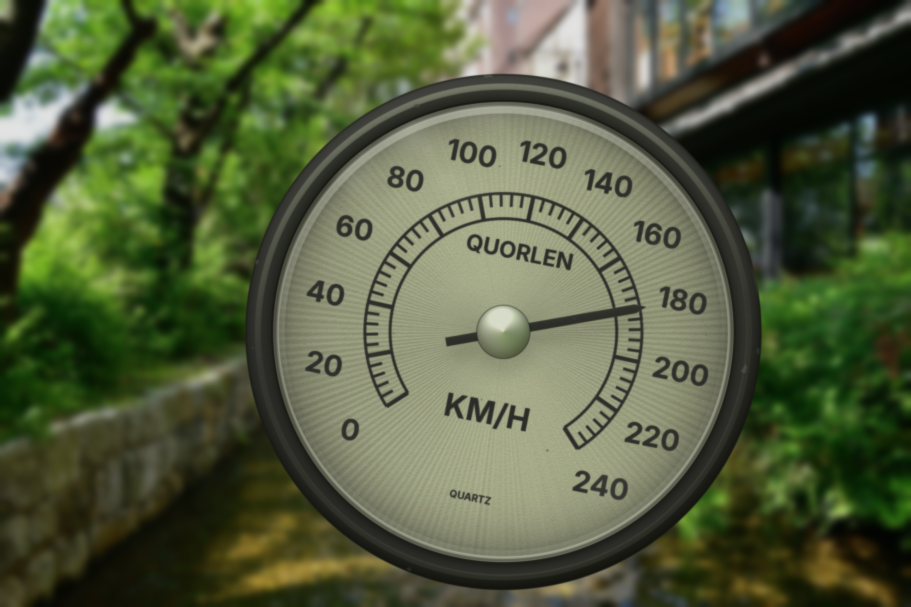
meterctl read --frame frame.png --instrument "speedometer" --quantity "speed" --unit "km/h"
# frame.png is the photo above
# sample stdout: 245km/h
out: 180km/h
